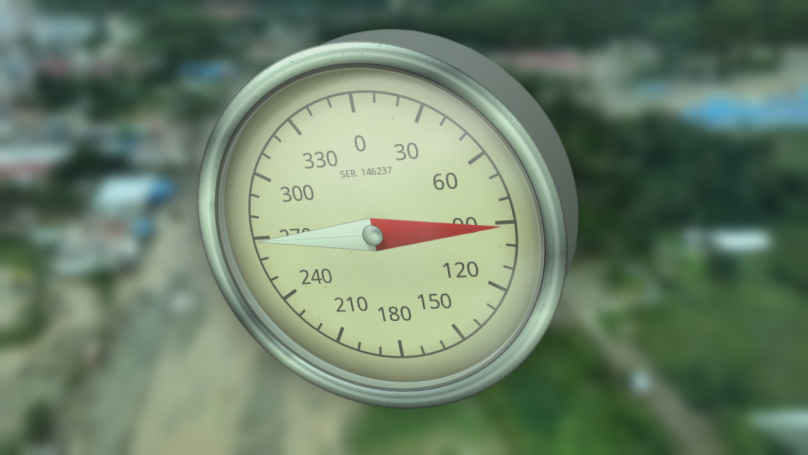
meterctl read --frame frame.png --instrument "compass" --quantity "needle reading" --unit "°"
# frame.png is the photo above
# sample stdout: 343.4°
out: 90°
